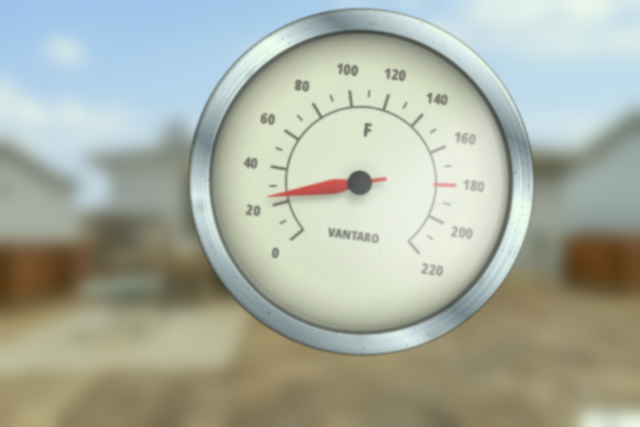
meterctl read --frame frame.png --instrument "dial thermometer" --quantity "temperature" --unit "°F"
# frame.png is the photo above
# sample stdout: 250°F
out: 25°F
